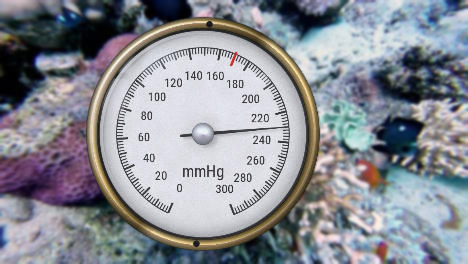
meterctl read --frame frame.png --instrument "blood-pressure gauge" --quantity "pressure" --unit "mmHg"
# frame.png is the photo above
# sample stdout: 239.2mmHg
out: 230mmHg
